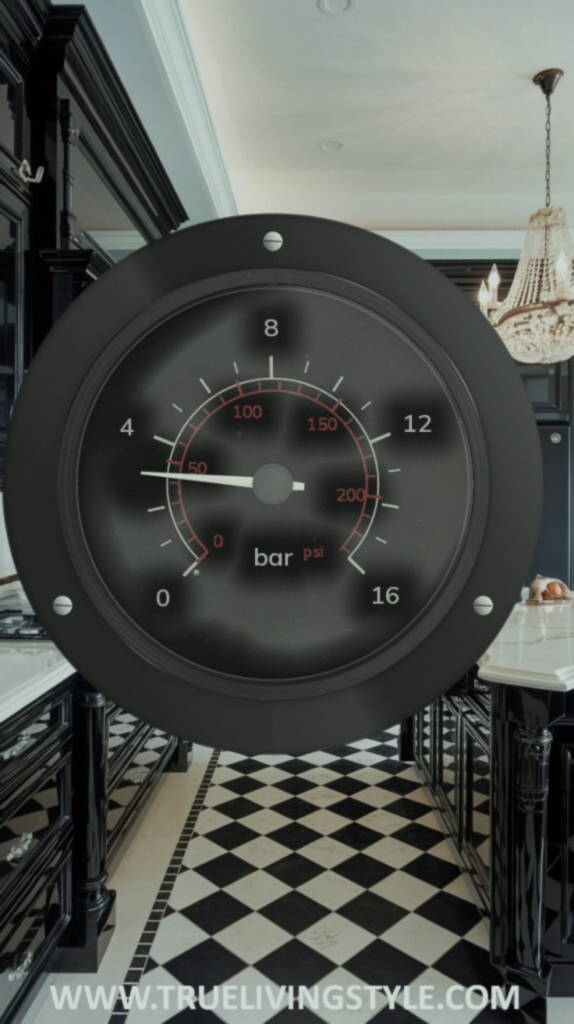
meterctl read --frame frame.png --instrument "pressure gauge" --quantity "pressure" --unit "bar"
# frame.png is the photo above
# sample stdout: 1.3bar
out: 3bar
